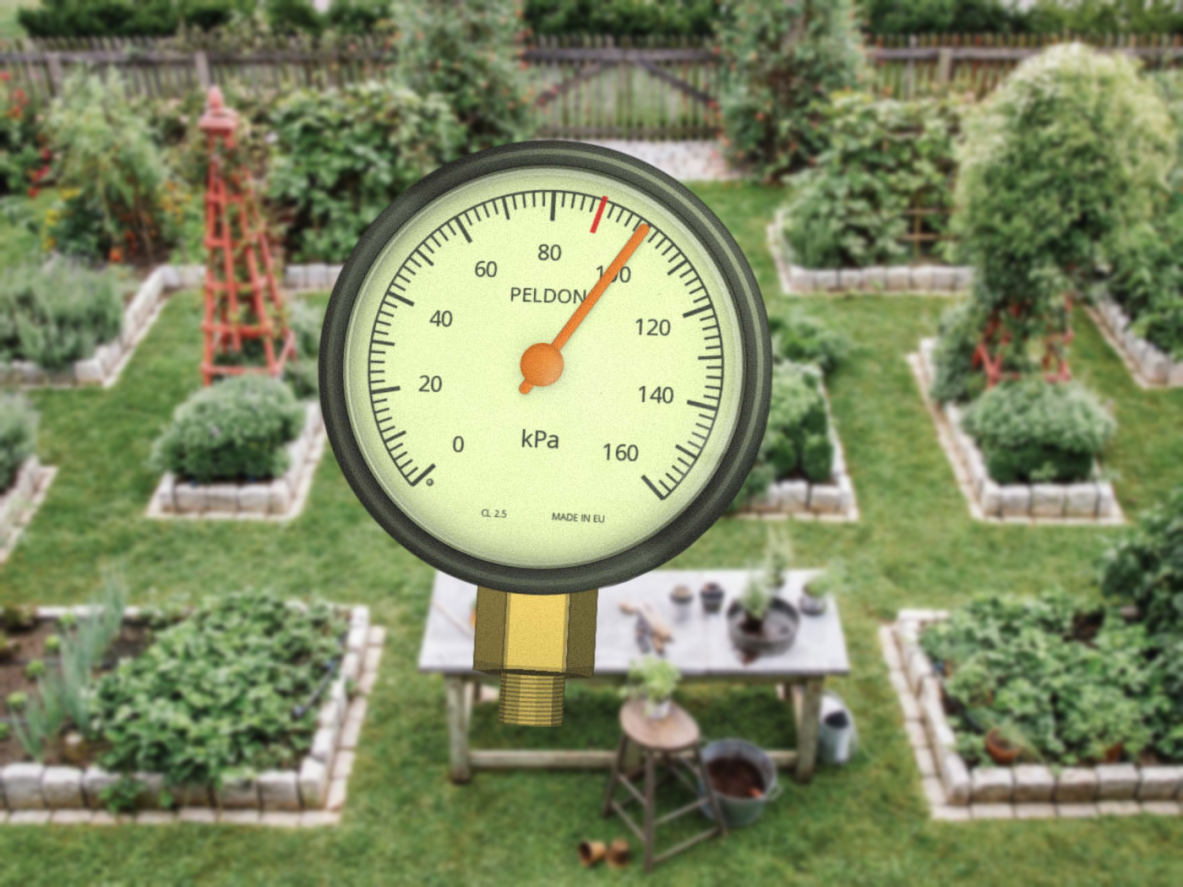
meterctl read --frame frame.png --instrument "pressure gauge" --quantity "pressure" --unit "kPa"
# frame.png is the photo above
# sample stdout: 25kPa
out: 100kPa
